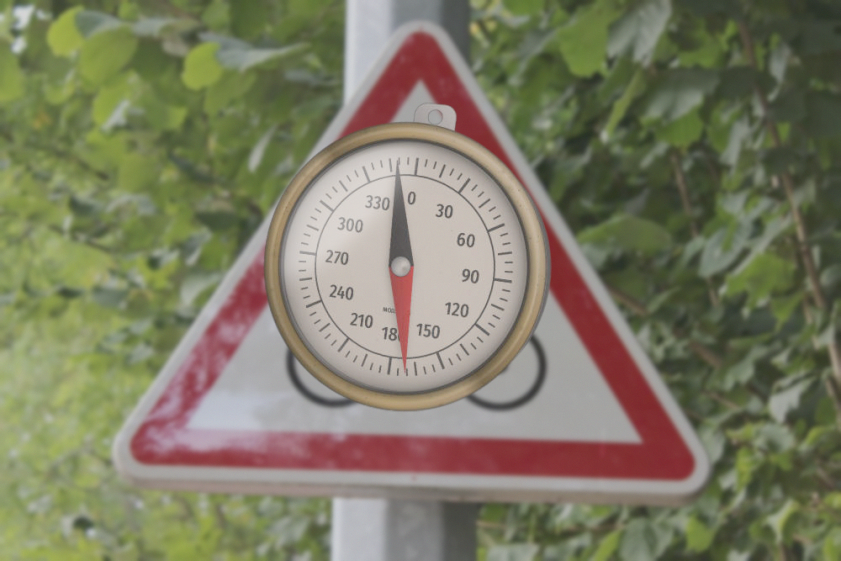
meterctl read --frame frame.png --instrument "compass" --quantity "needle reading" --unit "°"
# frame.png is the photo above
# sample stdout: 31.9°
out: 170°
